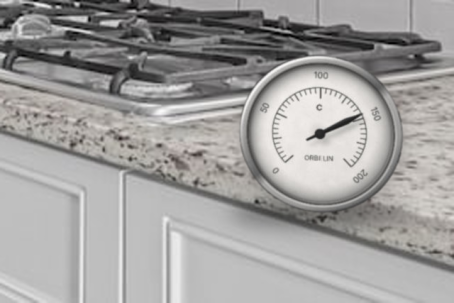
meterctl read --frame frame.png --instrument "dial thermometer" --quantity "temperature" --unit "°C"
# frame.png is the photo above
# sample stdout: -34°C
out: 145°C
